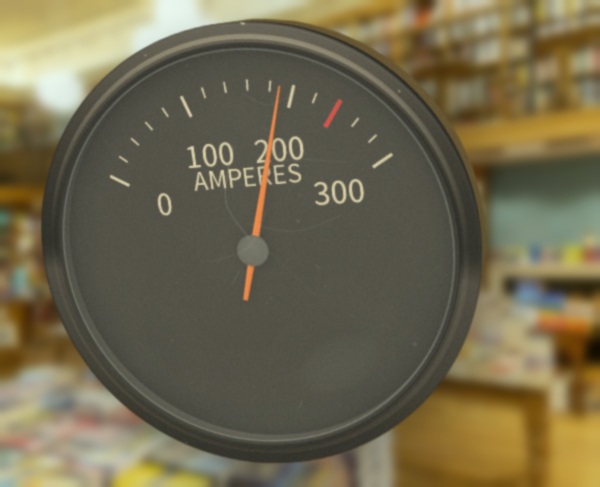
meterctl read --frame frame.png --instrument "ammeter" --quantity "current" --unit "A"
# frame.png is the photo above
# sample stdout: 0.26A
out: 190A
